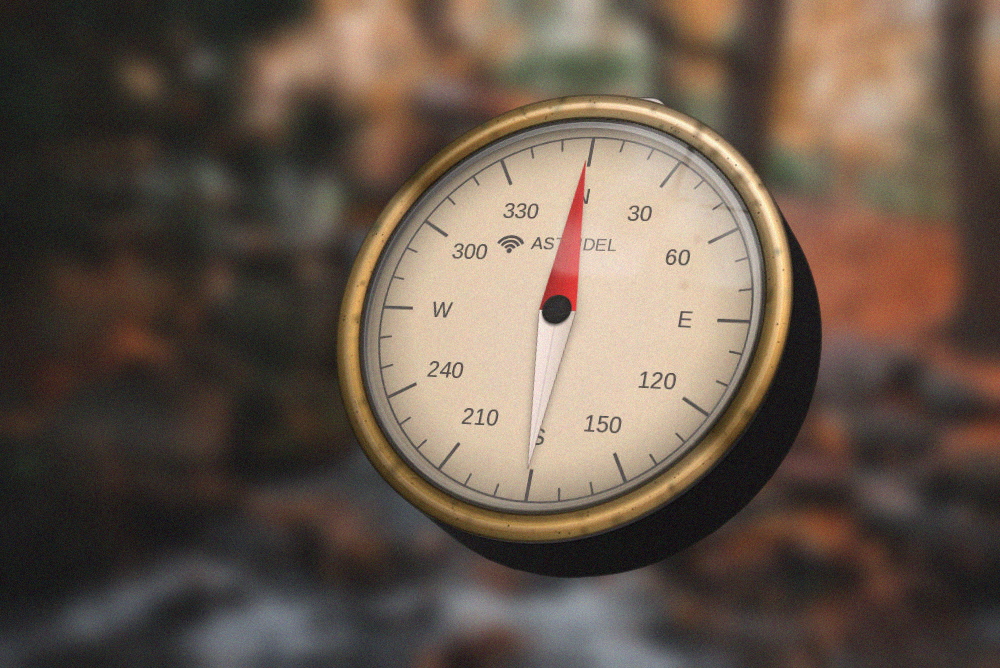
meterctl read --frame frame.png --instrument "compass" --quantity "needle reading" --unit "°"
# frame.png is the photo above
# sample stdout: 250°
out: 0°
